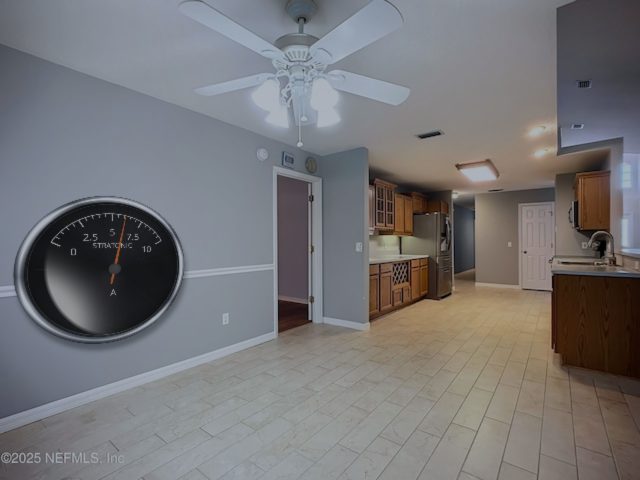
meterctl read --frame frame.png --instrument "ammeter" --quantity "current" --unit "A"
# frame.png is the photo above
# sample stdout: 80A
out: 6A
